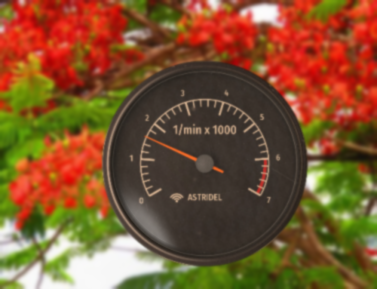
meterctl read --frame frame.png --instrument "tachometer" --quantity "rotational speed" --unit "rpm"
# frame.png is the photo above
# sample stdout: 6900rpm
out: 1600rpm
